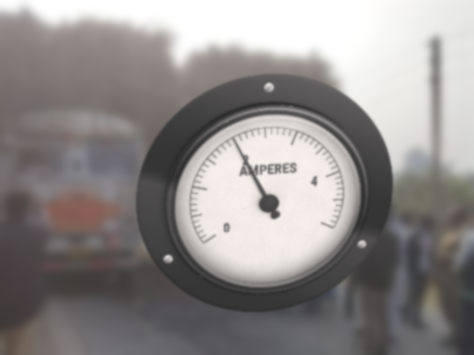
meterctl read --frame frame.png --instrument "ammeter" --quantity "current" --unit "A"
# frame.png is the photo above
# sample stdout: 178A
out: 2A
